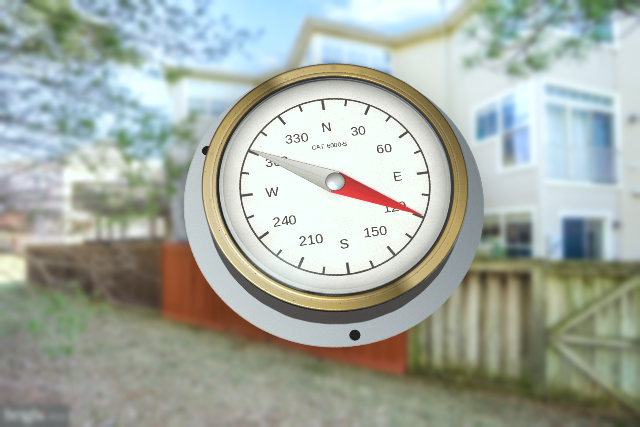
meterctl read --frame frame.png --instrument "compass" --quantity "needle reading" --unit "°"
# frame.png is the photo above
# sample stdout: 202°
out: 120°
